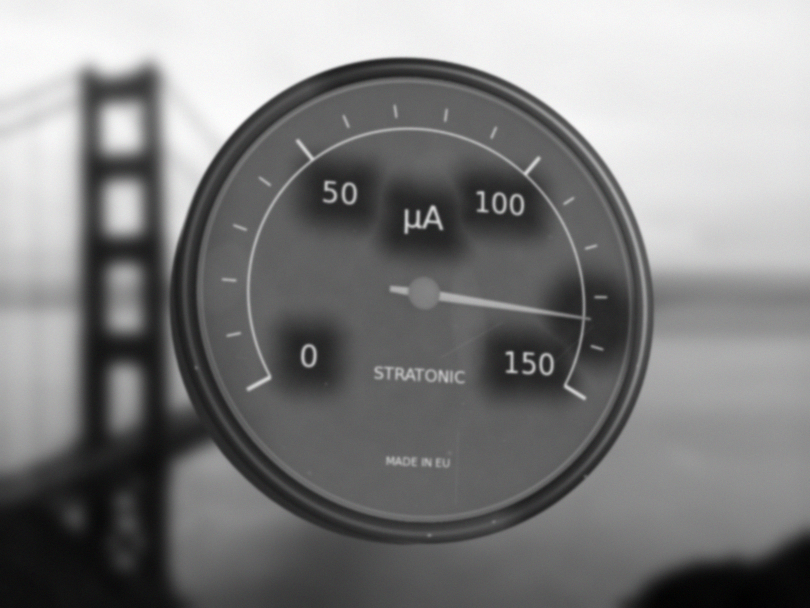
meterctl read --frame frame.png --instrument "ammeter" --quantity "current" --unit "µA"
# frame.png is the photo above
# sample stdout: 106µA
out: 135µA
